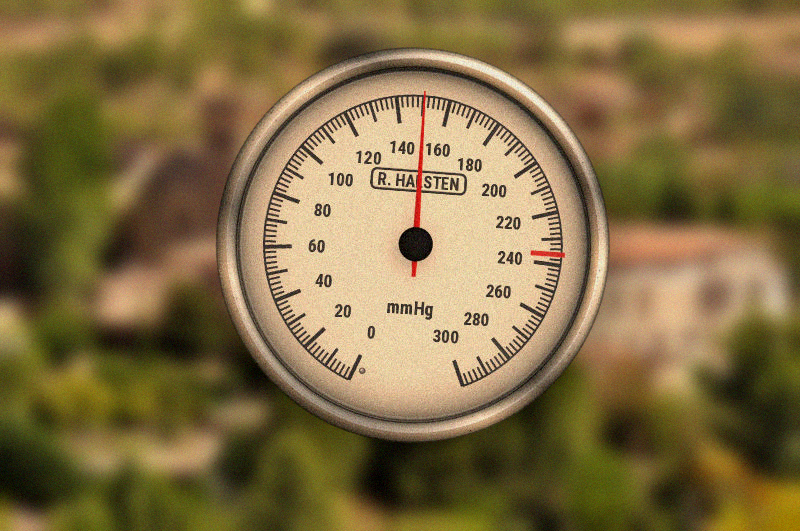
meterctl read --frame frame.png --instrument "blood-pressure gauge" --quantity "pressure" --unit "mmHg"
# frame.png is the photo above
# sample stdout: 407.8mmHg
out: 150mmHg
